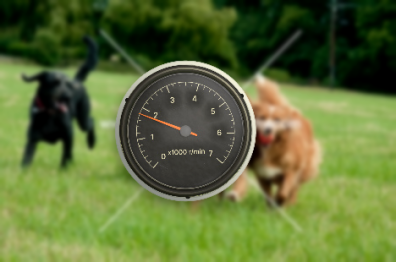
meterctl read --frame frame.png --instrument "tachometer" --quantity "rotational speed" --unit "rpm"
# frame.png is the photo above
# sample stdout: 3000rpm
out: 1800rpm
